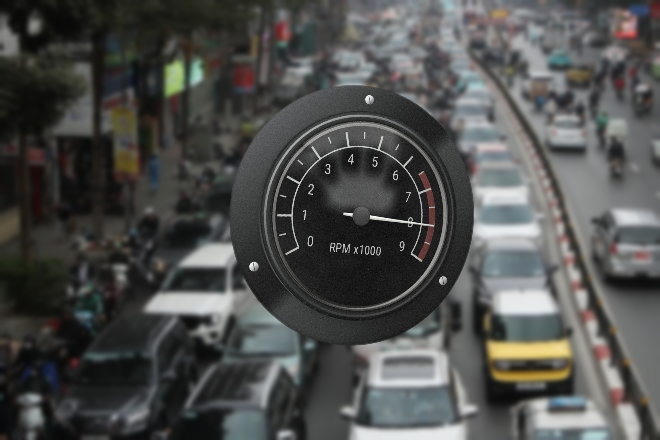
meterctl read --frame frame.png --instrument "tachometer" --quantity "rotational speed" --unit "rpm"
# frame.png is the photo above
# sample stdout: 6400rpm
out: 8000rpm
